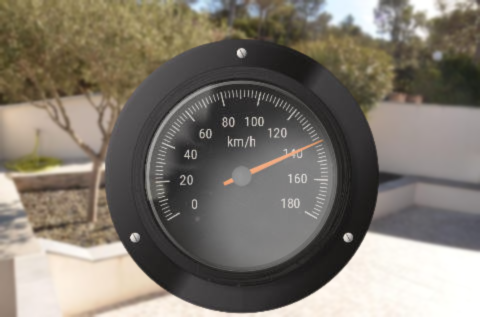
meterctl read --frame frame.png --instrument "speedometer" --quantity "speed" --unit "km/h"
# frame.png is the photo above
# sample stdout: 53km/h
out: 140km/h
